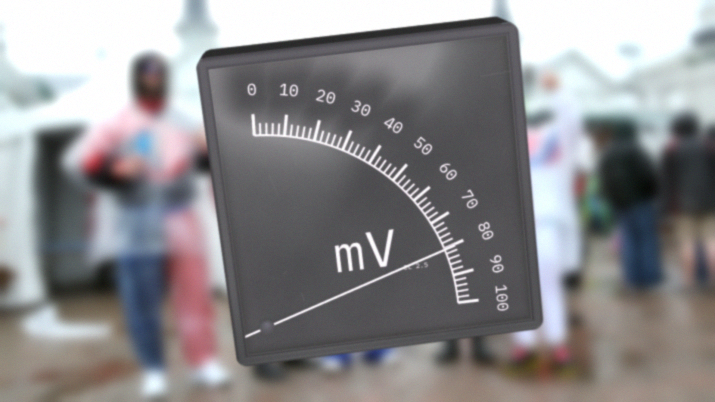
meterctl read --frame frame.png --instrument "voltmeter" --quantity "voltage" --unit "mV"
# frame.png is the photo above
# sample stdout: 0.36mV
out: 80mV
